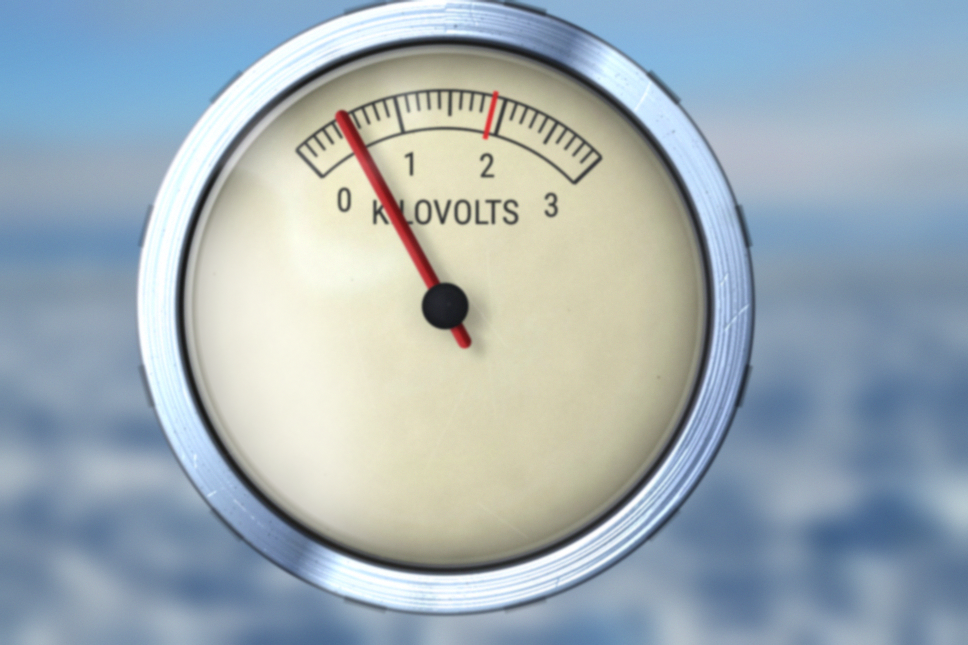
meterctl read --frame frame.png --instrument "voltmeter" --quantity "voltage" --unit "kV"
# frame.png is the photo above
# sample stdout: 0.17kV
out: 0.5kV
